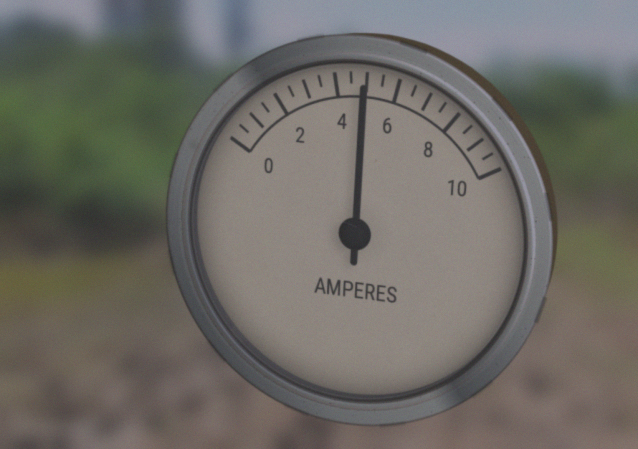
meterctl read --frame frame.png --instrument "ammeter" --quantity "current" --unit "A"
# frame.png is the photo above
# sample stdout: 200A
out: 5A
